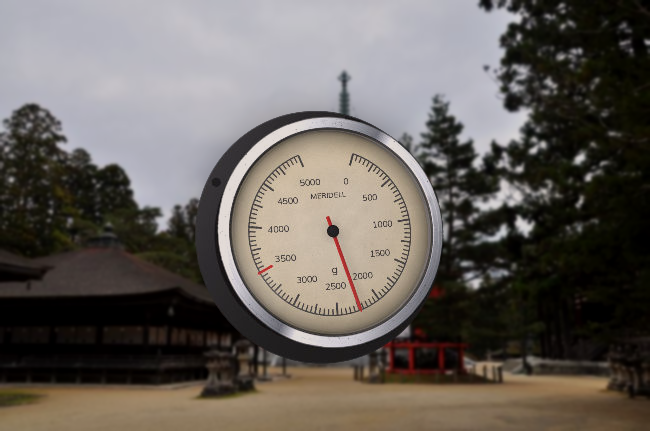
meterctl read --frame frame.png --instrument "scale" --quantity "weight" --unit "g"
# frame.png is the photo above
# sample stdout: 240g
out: 2250g
